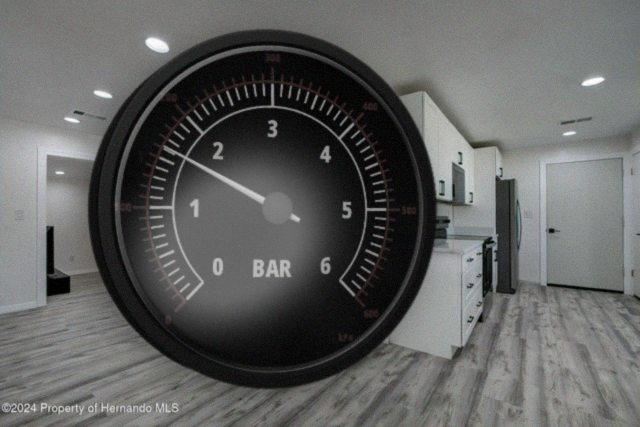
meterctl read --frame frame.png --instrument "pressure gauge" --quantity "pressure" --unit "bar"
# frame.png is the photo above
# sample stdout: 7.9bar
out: 1.6bar
